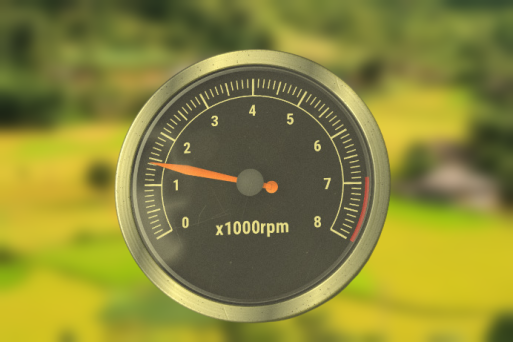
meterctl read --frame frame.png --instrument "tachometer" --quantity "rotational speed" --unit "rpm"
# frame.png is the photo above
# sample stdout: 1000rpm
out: 1400rpm
